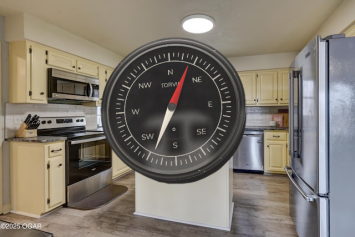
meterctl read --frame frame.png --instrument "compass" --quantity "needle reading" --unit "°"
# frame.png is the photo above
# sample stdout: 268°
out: 25°
